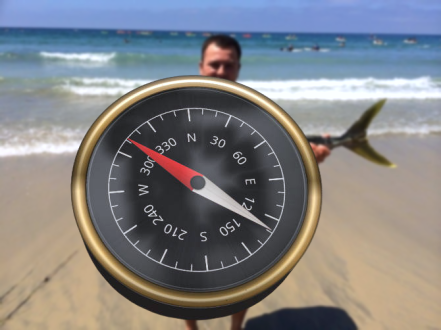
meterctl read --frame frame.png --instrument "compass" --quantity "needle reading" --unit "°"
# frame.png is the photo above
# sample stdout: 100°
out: 310°
